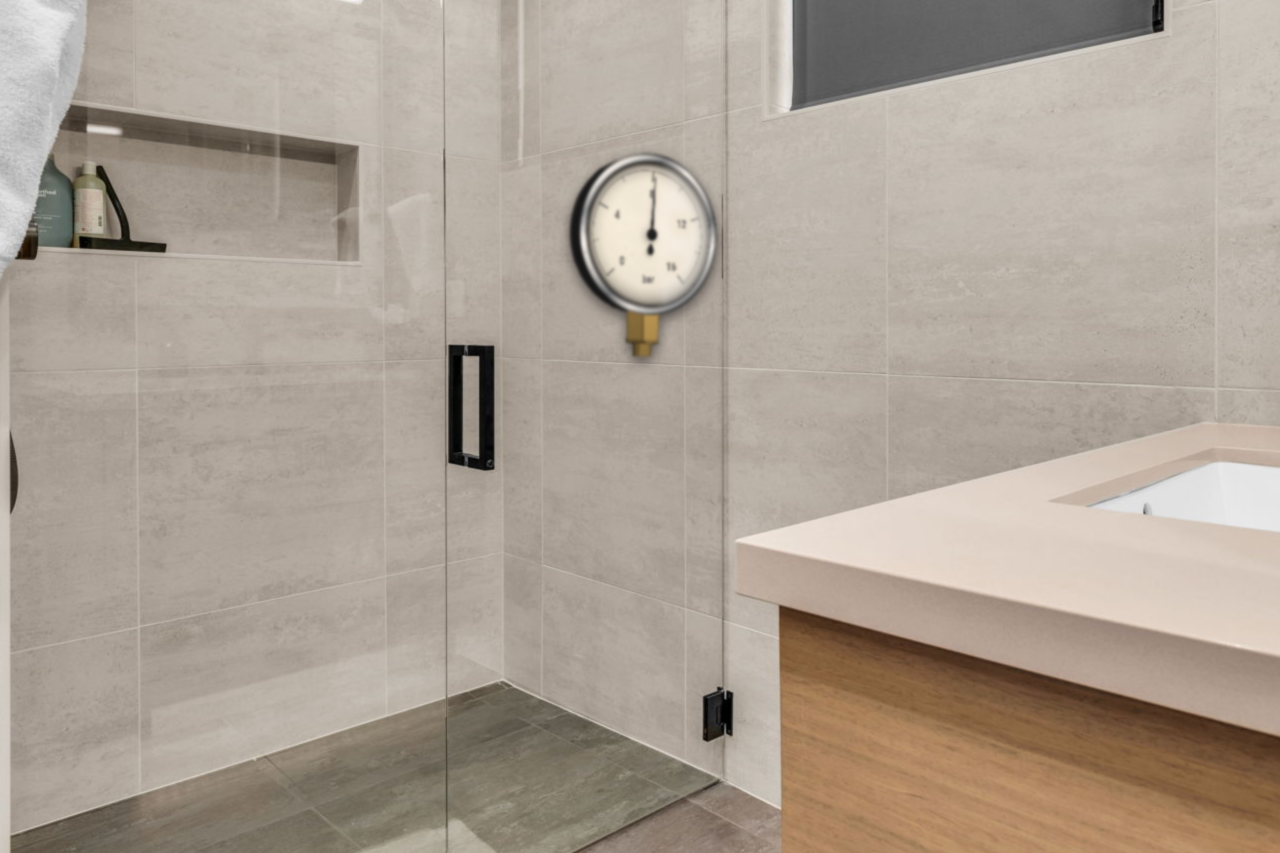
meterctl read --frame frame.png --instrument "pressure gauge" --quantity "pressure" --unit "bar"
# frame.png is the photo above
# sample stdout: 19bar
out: 8bar
